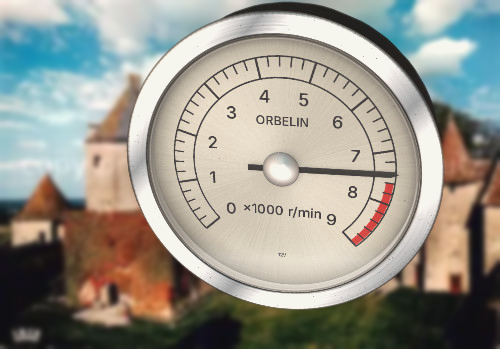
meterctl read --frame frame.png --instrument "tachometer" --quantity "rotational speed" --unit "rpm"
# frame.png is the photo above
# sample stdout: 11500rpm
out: 7400rpm
